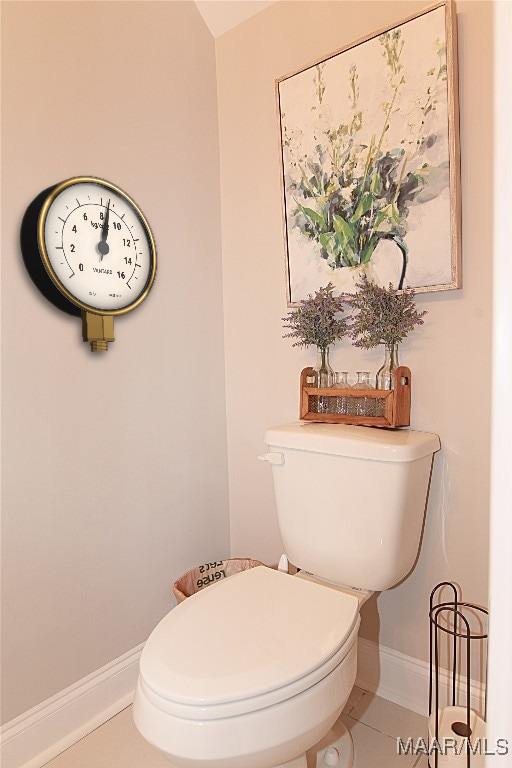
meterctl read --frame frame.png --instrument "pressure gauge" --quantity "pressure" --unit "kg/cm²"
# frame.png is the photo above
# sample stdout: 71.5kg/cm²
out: 8.5kg/cm²
